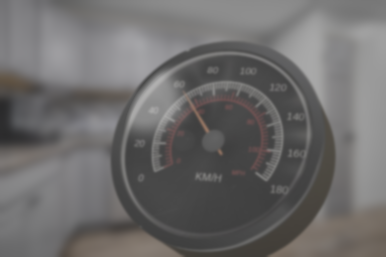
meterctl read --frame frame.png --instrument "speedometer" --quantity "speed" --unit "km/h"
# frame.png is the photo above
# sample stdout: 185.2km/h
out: 60km/h
